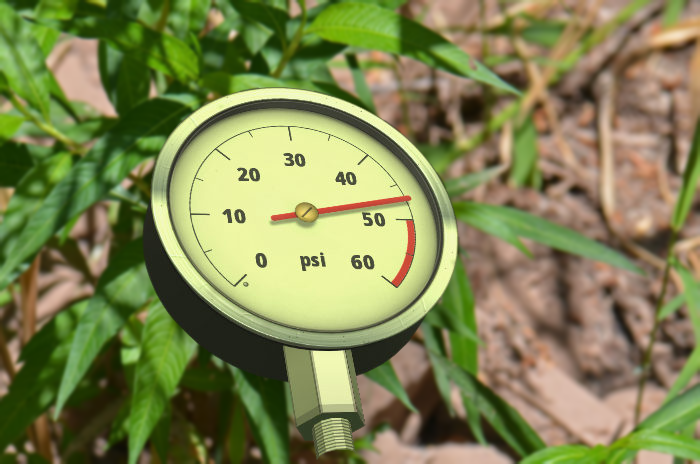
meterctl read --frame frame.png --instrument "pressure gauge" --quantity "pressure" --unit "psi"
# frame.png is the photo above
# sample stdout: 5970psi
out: 47.5psi
